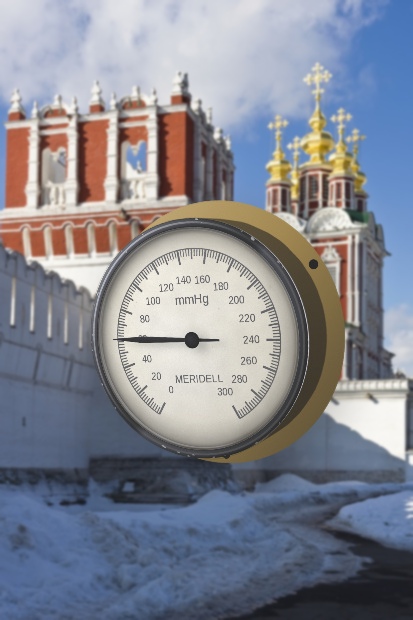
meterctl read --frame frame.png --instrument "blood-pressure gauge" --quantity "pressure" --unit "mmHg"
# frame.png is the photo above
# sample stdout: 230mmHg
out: 60mmHg
